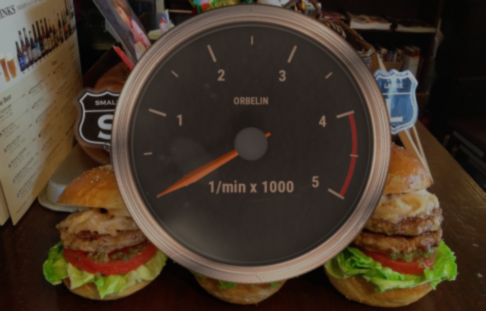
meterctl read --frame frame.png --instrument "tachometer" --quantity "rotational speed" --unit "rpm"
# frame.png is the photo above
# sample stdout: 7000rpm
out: 0rpm
